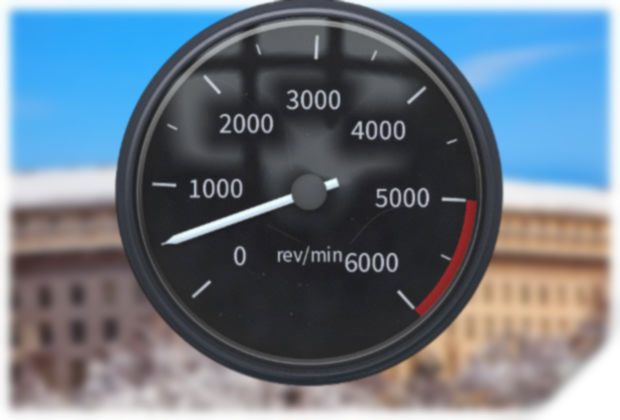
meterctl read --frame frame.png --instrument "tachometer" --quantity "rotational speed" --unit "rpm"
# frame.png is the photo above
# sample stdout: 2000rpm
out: 500rpm
